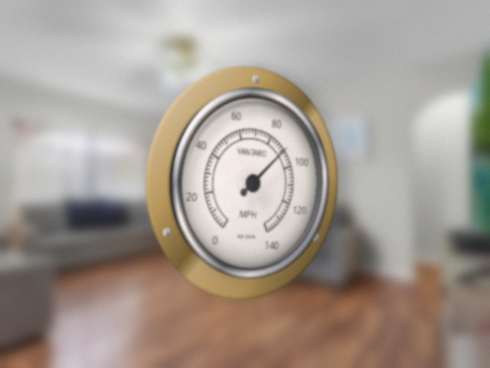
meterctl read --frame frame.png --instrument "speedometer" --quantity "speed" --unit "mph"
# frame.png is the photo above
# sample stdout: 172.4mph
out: 90mph
